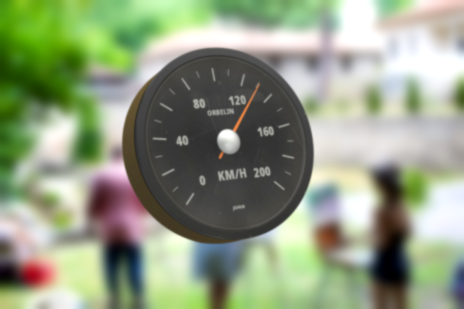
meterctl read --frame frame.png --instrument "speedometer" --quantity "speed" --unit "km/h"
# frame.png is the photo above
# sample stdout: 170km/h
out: 130km/h
